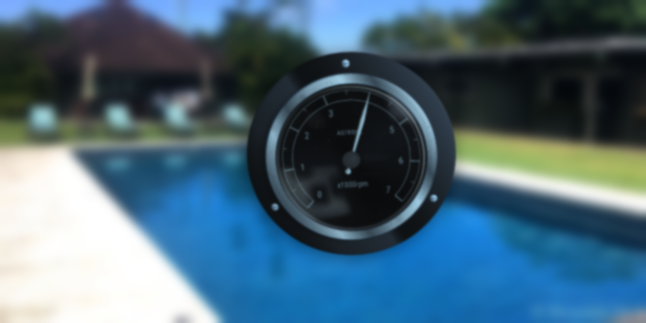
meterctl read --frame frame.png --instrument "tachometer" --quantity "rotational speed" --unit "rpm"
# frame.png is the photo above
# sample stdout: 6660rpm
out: 4000rpm
